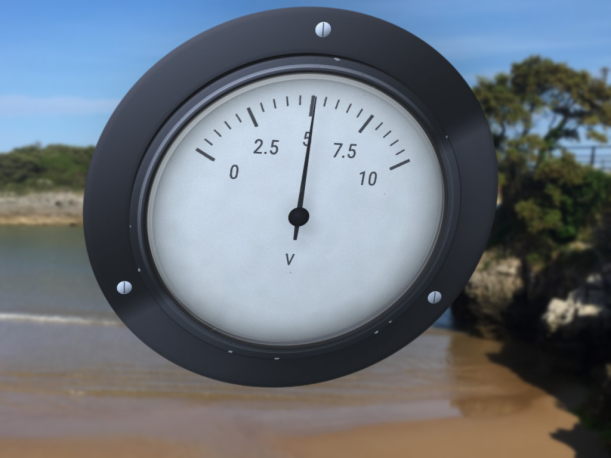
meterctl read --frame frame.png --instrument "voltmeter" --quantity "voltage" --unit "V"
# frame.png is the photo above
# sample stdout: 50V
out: 5V
